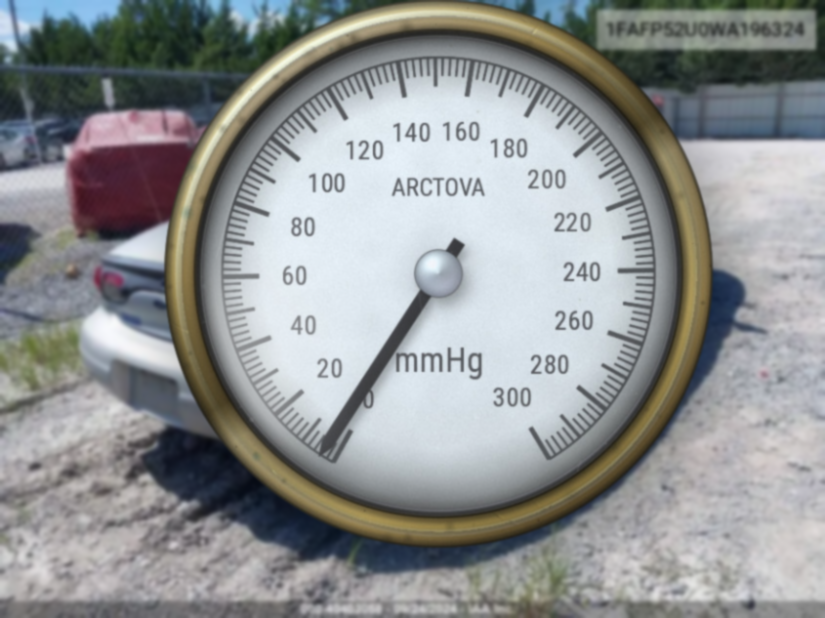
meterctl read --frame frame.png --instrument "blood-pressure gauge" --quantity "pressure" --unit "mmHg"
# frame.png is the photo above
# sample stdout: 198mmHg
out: 4mmHg
